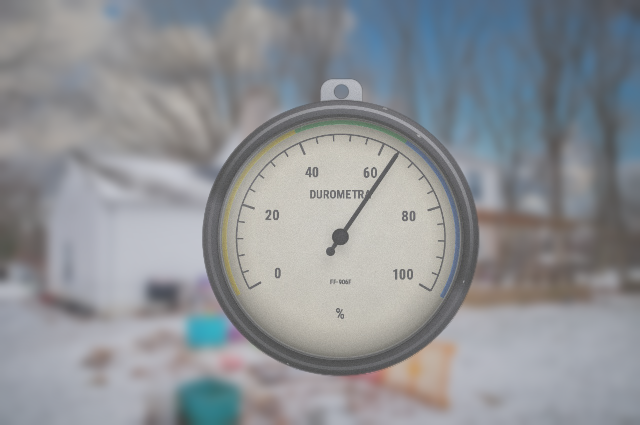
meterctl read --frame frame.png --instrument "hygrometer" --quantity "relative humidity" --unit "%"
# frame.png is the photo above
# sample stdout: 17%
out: 64%
